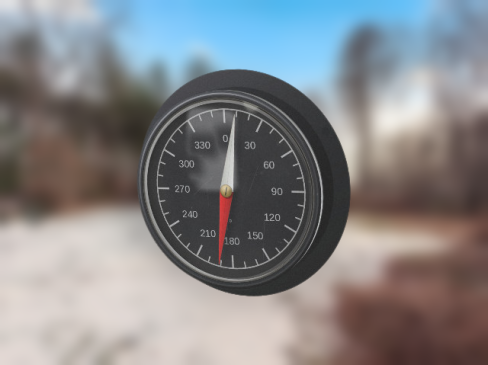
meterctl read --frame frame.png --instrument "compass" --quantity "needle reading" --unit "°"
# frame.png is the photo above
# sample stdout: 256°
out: 190°
